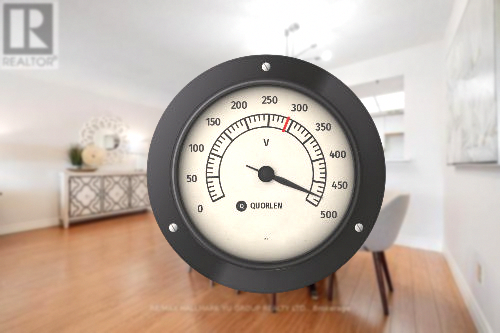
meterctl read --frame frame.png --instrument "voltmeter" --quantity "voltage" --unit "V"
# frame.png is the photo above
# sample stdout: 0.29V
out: 480V
